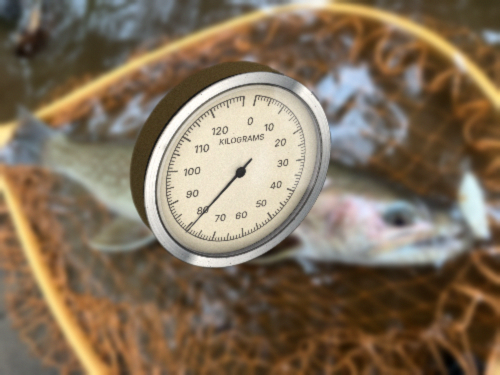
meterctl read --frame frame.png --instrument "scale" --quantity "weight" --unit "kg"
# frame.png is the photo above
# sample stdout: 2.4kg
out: 80kg
